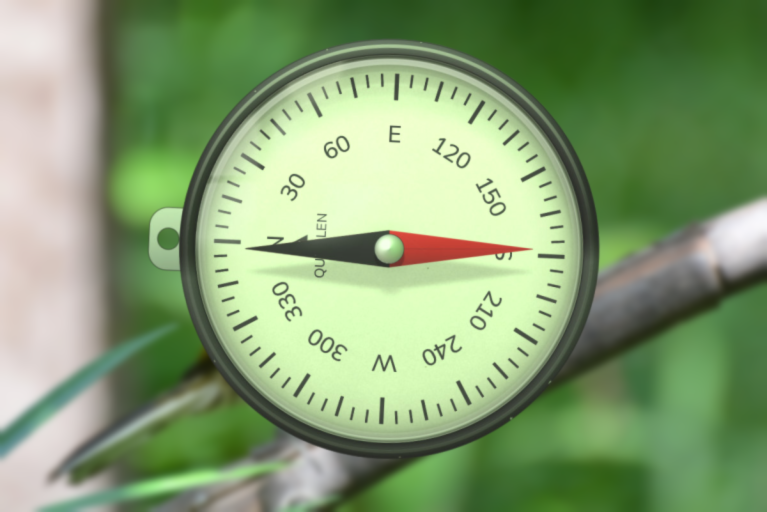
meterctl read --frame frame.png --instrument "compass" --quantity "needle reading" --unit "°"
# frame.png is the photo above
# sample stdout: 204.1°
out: 177.5°
